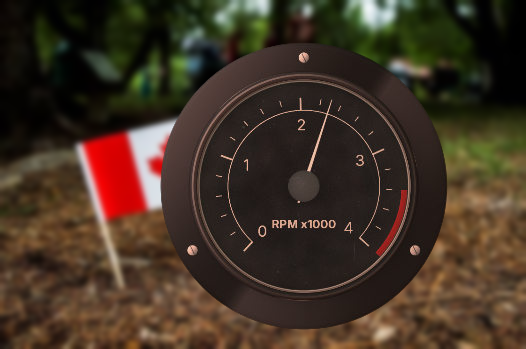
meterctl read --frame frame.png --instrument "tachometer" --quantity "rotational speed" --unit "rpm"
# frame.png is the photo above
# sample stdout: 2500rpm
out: 2300rpm
